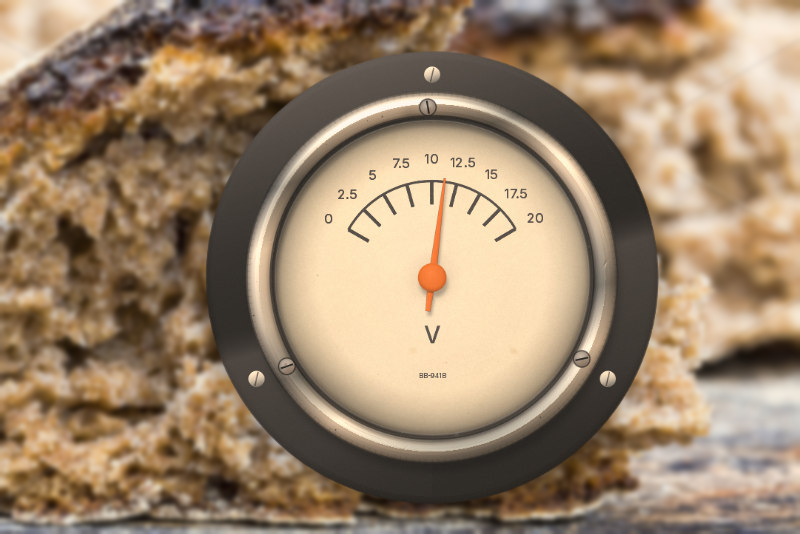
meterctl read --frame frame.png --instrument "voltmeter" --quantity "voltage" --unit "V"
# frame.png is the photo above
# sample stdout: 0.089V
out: 11.25V
